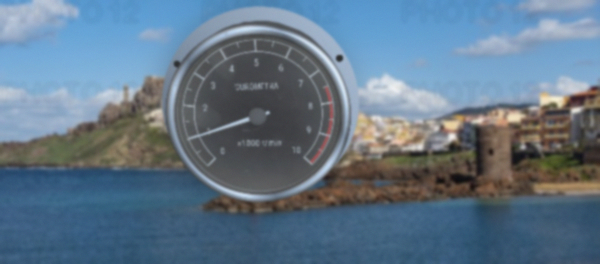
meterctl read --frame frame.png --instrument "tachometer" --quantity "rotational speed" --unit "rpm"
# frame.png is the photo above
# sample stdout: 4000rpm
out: 1000rpm
